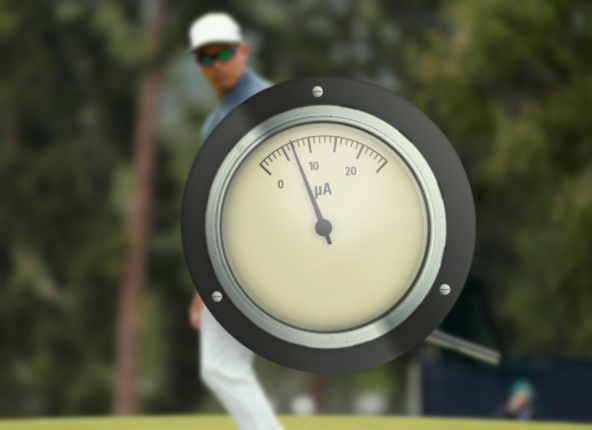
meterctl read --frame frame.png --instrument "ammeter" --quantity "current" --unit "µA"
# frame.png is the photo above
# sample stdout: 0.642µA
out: 7µA
